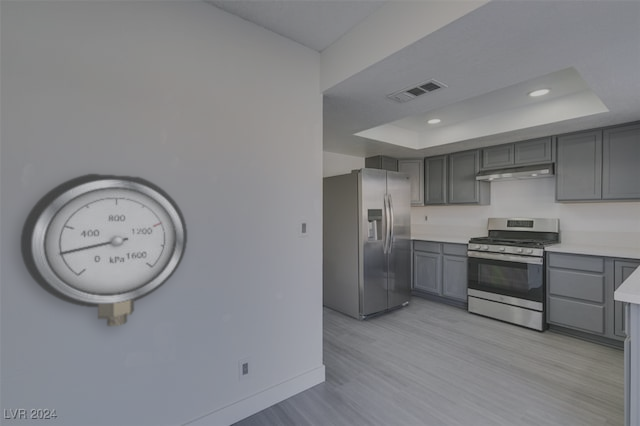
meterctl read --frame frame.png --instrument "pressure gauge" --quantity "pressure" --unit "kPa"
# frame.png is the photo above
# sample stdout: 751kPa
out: 200kPa
